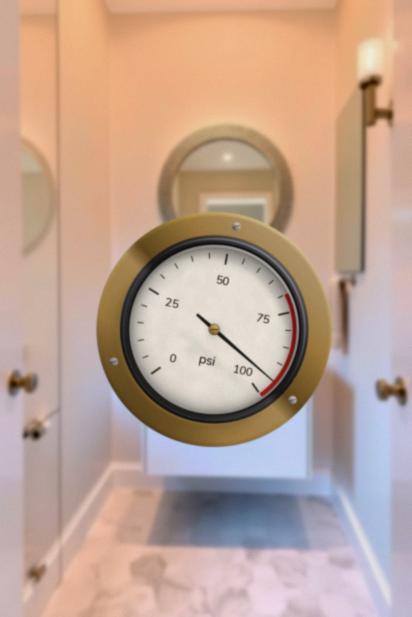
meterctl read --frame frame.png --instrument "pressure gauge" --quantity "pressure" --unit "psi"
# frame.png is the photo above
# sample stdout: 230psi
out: 95psi
